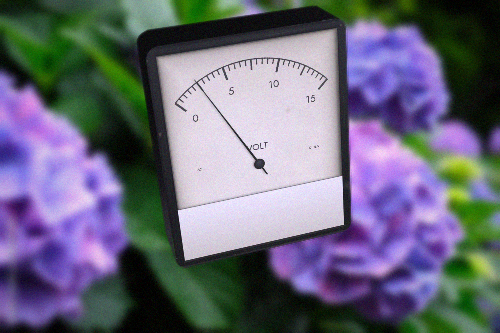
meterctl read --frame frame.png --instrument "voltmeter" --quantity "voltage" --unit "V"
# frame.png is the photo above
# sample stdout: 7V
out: 2.5V
